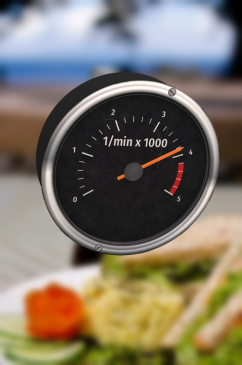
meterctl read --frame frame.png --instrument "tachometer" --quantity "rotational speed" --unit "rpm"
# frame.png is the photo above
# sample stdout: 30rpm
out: 3800rpm
